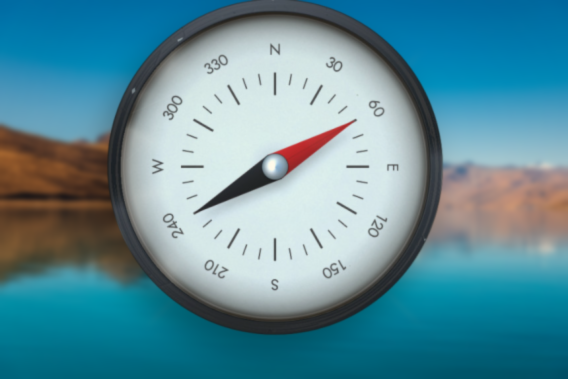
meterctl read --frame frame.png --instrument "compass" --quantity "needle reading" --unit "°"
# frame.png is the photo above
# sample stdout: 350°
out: 60°
